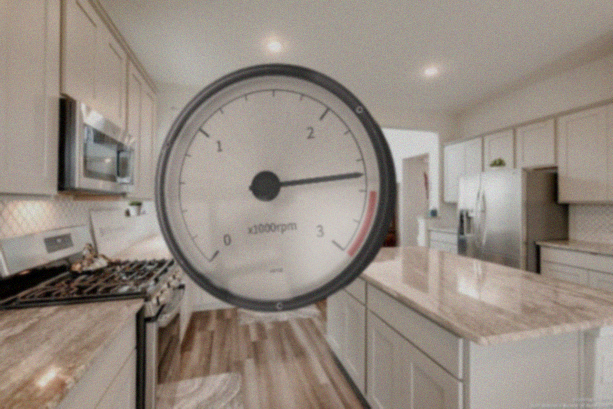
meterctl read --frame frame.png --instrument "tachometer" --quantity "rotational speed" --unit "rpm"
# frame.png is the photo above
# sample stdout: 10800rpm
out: 2500rpm
